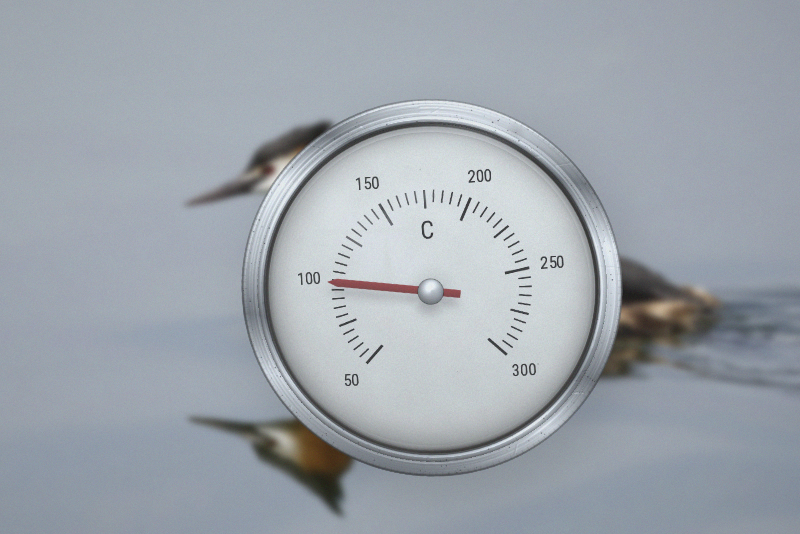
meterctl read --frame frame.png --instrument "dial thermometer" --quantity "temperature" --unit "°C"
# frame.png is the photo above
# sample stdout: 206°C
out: 100°C
